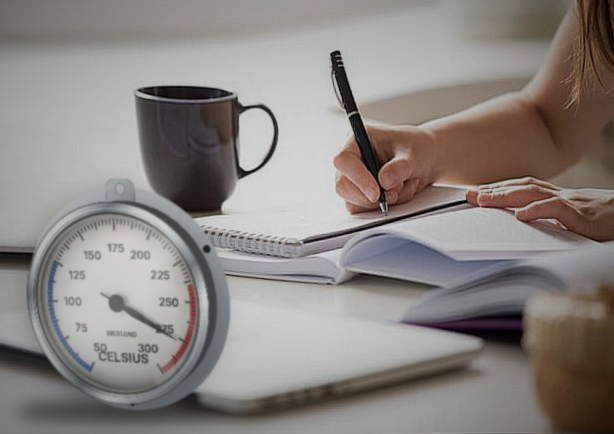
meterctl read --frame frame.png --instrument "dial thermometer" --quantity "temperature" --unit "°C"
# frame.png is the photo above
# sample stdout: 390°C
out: 275°C
